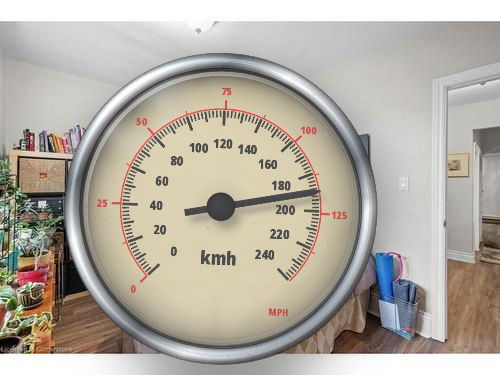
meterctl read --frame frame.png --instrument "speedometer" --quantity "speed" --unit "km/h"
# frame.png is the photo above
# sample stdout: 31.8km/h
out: 190km/h
